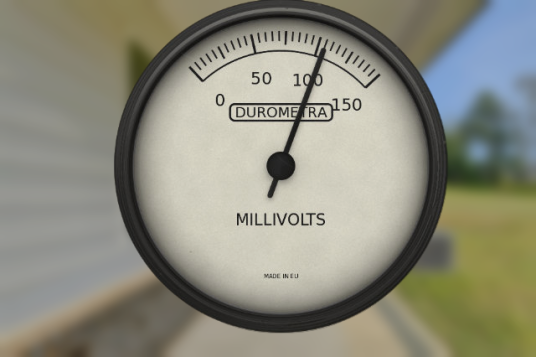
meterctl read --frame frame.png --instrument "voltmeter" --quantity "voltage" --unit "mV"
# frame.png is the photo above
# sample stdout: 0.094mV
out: 105mV
